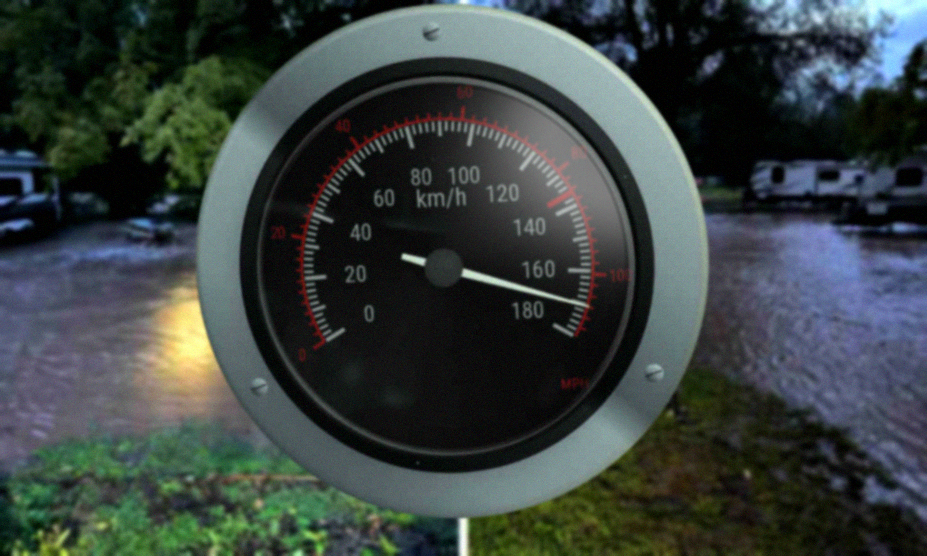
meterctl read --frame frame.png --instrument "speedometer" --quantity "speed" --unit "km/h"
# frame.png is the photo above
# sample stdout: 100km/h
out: 170km/h
